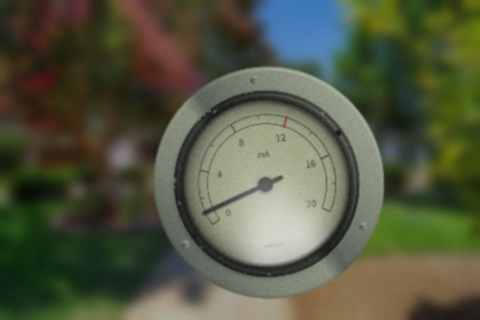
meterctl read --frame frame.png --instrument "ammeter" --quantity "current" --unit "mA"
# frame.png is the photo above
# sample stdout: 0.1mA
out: 1mA
